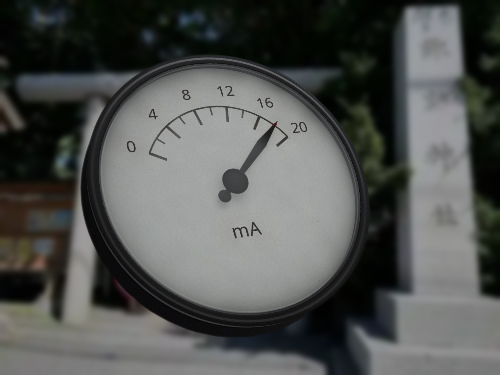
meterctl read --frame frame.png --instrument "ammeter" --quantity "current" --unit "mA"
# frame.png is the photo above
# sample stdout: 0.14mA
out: 18mA
